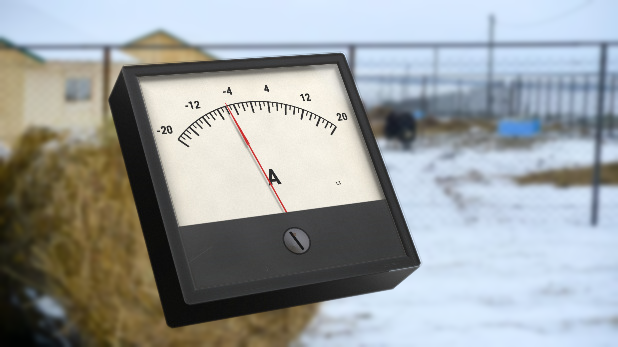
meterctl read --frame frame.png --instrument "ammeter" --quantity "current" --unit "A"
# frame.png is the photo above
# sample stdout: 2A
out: -6A
